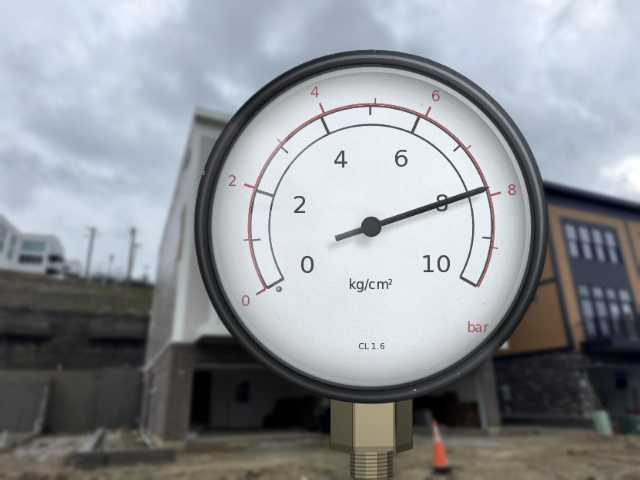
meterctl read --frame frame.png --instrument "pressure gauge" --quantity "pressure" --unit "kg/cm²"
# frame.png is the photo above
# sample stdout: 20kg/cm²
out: 8kg/cm²
